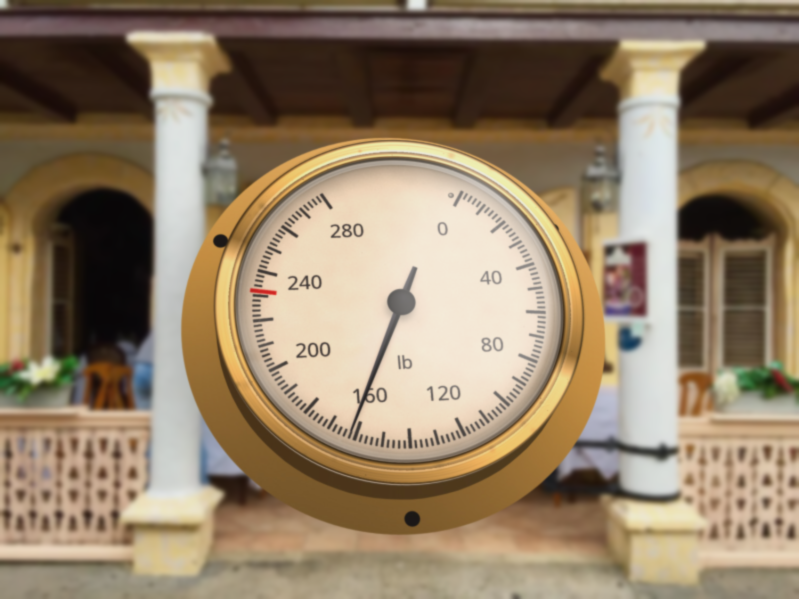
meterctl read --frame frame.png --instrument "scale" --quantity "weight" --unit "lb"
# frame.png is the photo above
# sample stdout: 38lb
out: 162lb
